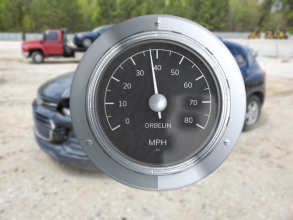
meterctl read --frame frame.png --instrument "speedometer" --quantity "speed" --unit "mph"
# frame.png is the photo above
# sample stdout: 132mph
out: 37.5mph
